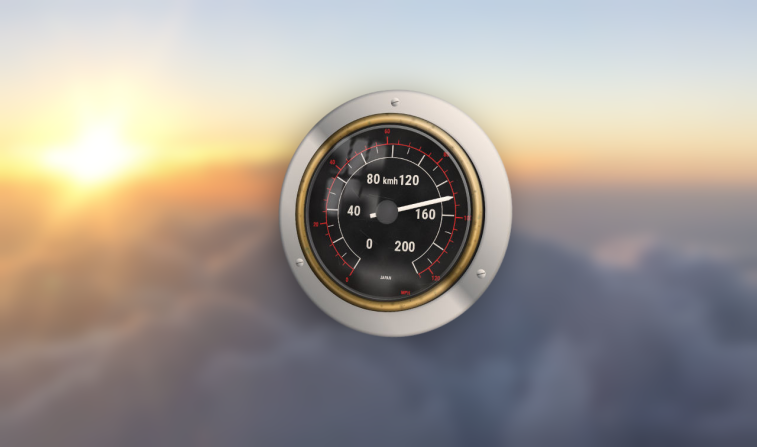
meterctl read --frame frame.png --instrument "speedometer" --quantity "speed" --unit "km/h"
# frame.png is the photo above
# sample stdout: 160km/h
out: 150km/h
